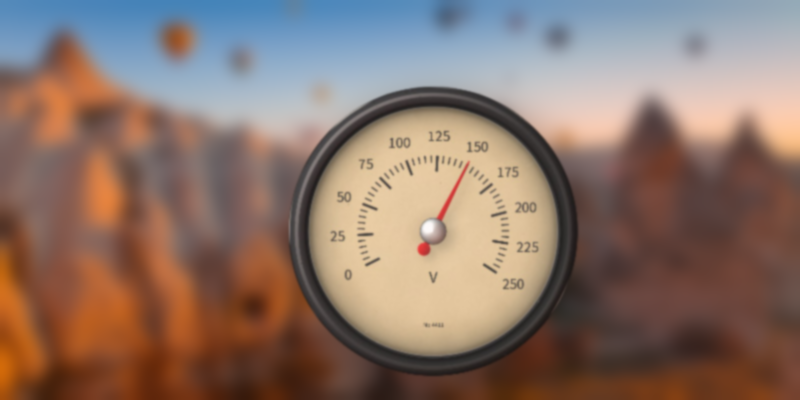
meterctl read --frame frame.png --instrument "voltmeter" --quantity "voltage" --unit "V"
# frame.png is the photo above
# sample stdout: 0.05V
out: 150V
